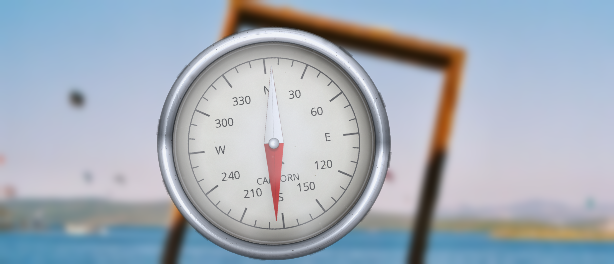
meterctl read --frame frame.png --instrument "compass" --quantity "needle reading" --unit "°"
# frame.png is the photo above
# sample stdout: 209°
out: 185°
